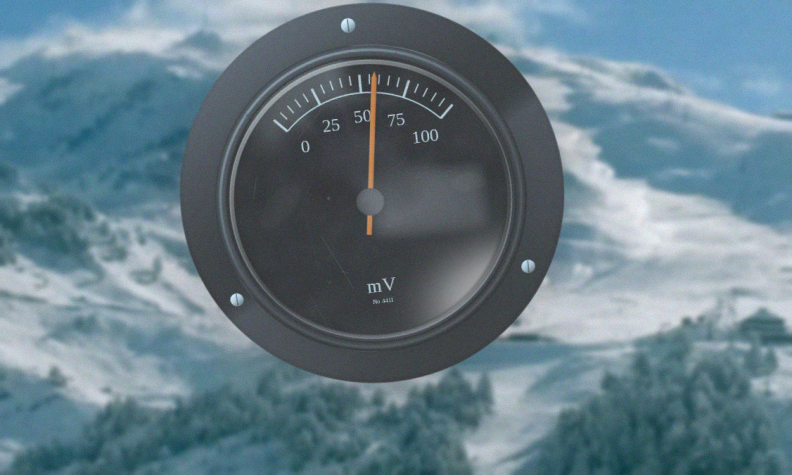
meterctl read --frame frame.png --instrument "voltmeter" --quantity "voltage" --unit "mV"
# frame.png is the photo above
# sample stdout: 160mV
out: 57.5mV
